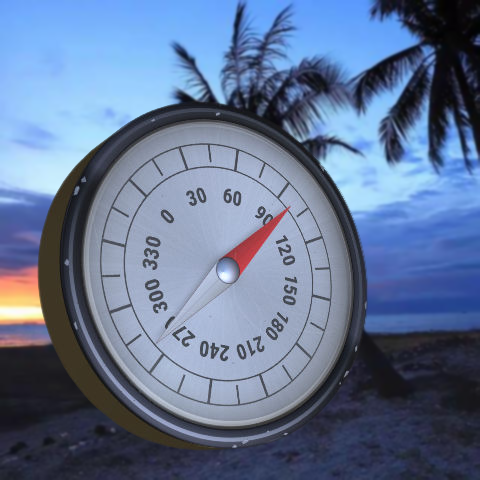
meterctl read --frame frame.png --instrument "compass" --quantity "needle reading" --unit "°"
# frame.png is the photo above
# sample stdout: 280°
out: 97.5°
